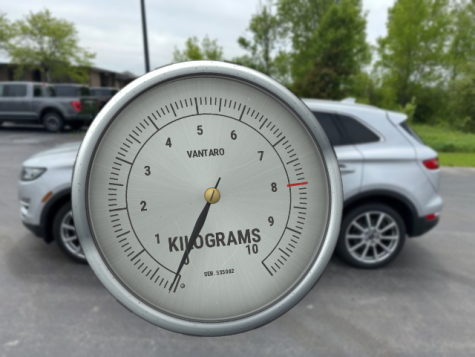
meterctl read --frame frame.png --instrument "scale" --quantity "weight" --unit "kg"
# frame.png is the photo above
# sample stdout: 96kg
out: 0.1kg
